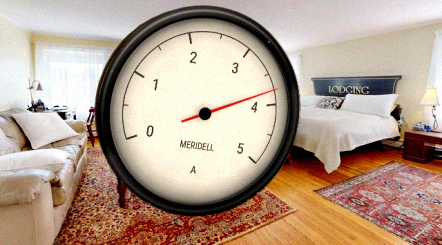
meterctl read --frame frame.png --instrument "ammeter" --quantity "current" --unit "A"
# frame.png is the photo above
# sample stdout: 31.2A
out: 3.75A
